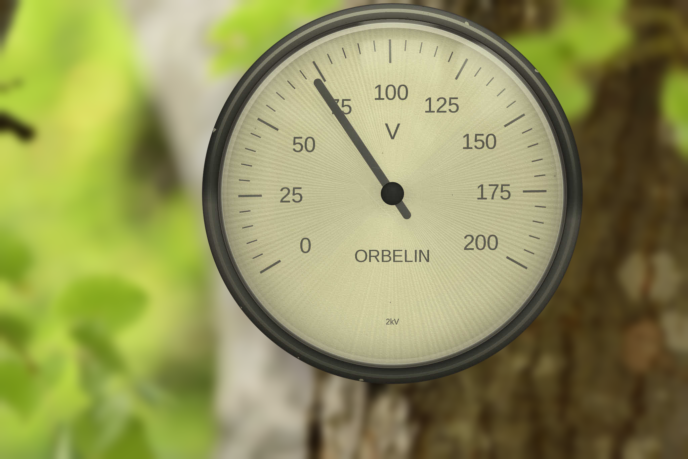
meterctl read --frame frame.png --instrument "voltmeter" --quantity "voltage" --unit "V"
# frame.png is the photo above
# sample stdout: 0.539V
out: 72.5V
